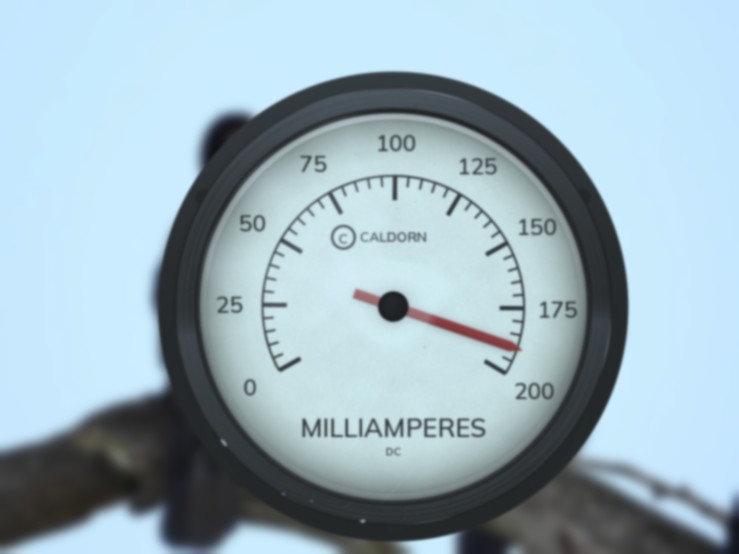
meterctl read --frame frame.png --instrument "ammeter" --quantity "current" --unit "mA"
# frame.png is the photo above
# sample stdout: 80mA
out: 190mA
